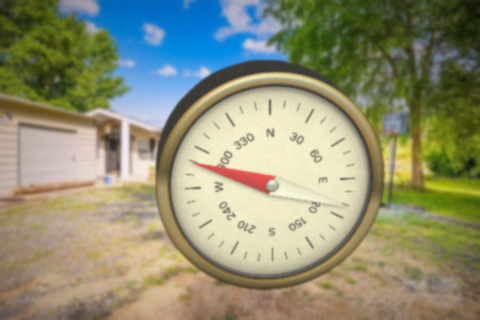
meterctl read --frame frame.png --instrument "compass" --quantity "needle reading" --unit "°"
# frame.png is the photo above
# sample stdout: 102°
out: 290°
